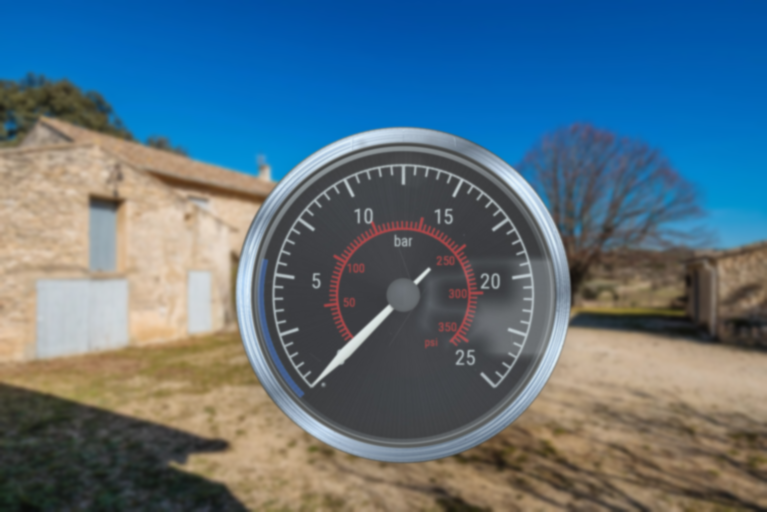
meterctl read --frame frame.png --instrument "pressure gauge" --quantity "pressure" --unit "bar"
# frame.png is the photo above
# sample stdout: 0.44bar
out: 0bar
